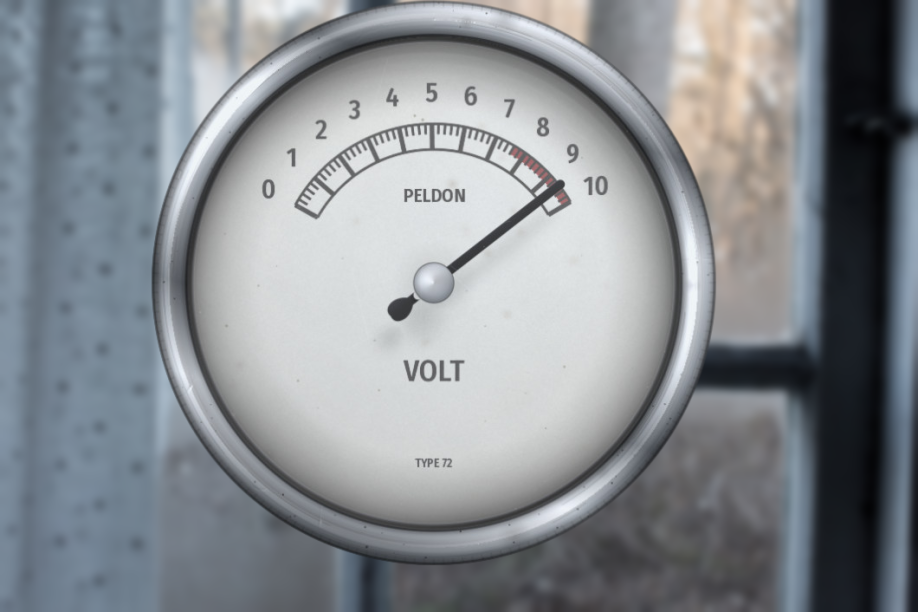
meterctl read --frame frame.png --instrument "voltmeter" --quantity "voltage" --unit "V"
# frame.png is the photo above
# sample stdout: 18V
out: 9.4V
